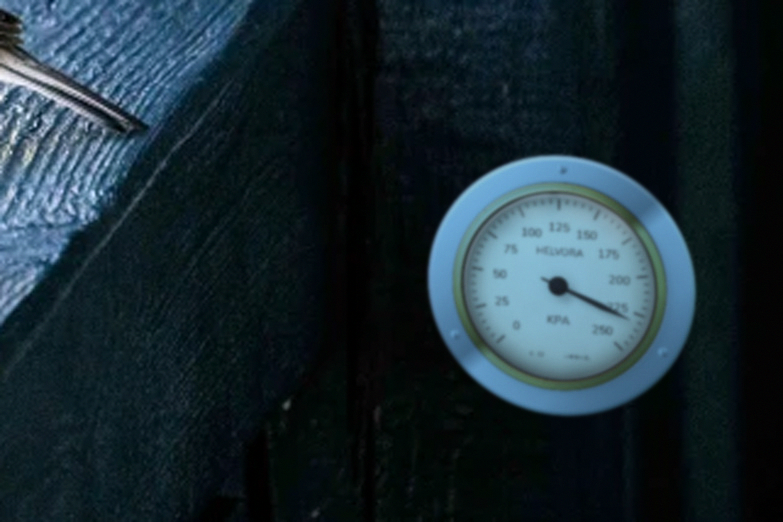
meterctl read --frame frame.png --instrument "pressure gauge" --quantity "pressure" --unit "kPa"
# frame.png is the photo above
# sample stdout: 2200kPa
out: 230kPa
